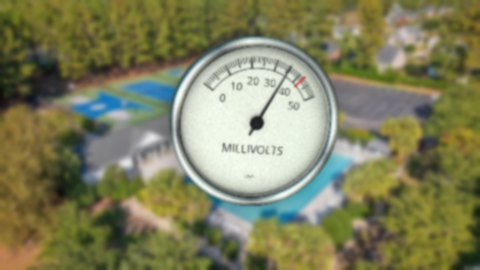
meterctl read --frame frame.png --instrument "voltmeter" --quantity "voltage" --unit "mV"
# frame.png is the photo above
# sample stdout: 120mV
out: 35mV
